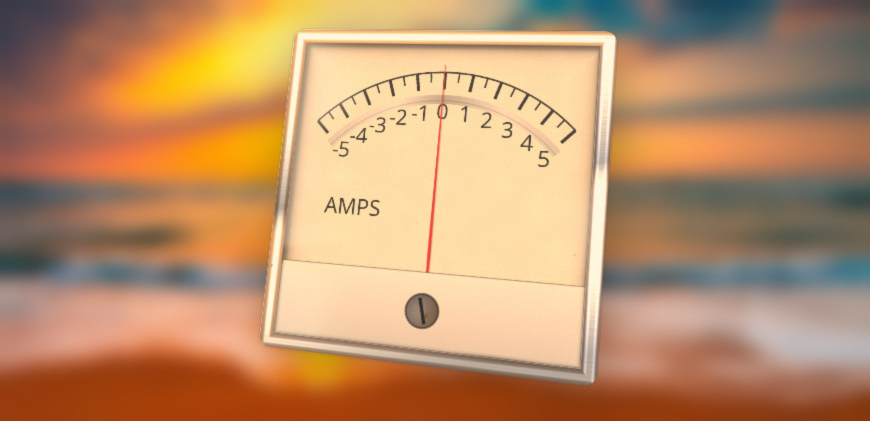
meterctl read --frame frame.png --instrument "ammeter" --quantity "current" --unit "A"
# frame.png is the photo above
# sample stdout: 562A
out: 0A
